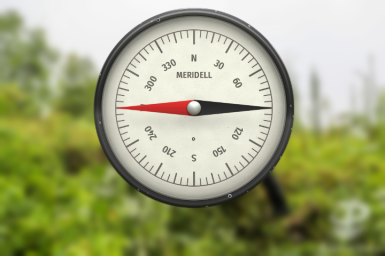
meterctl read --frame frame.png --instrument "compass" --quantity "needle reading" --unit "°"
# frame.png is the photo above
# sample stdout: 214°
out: 270°
